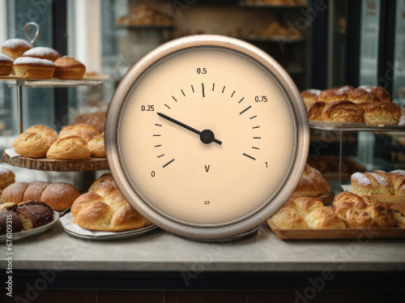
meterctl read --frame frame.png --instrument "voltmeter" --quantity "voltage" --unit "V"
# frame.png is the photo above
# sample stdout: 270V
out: 0.25V
